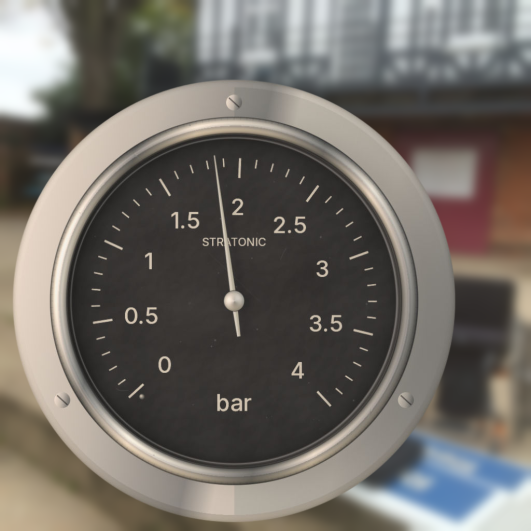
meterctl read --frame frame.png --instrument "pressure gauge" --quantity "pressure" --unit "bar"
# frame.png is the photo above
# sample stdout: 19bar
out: 1.85bar
